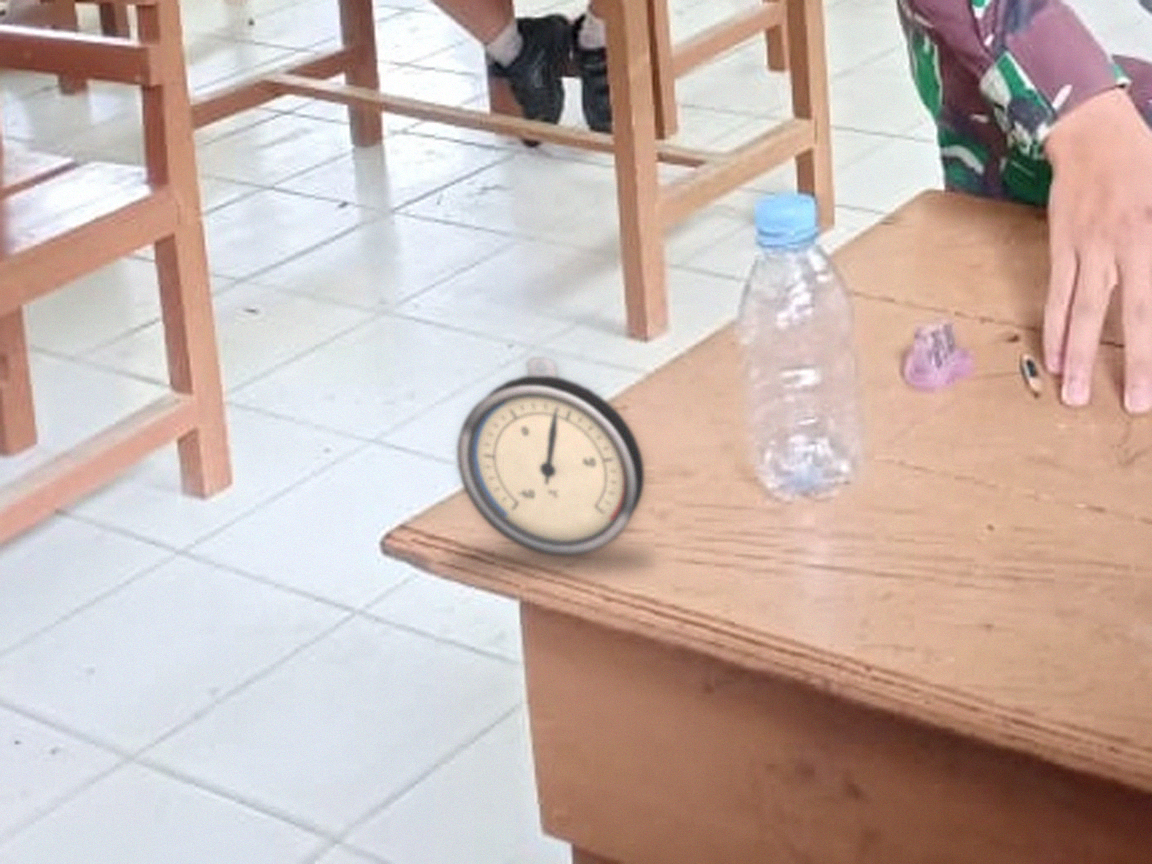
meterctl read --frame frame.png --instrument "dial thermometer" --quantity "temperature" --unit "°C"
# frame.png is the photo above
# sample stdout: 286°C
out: 16°C
